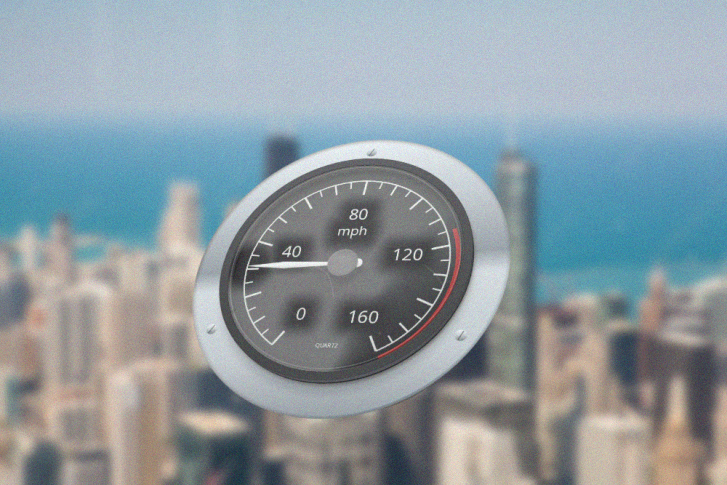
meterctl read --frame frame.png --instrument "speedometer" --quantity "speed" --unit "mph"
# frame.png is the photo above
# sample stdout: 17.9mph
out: 30mph
